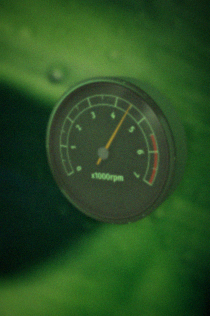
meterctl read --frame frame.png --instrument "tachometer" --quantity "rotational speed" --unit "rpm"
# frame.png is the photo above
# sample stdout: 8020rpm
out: 4500rpm
